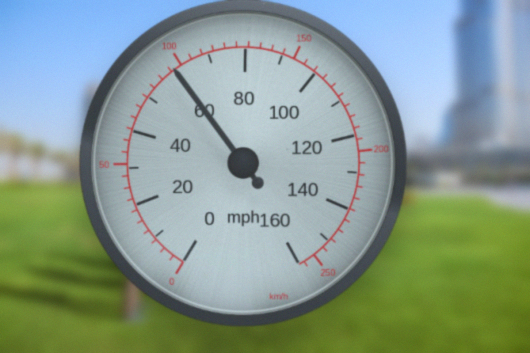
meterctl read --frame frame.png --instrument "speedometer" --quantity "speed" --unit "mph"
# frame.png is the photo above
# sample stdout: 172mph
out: 60mph
